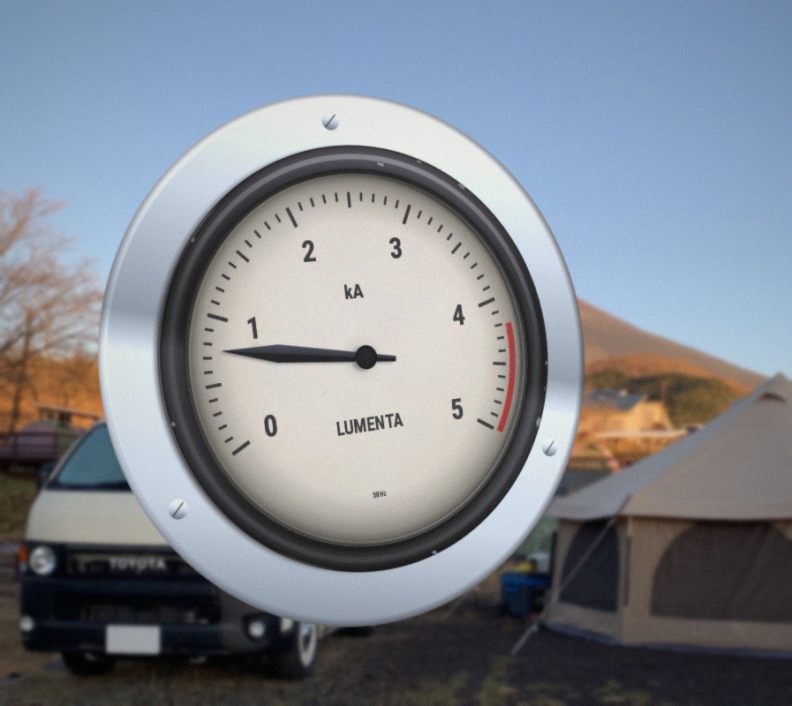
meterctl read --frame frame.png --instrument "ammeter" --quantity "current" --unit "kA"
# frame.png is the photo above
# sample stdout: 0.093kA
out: 0.75kA
